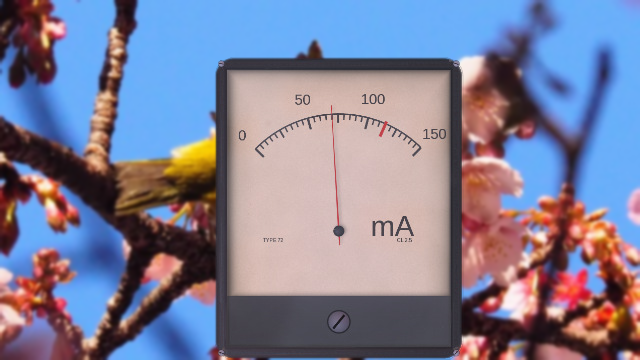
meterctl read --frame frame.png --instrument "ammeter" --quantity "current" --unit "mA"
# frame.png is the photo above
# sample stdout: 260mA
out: 70mA
